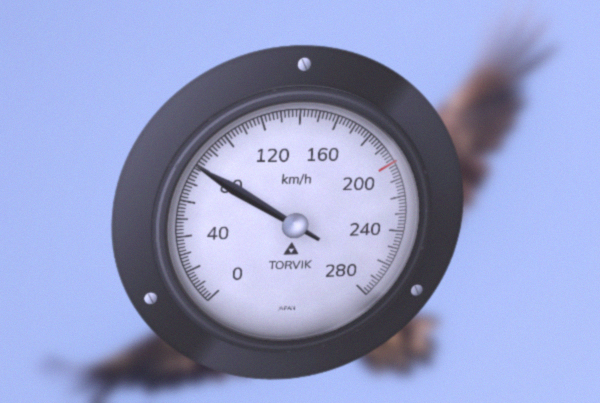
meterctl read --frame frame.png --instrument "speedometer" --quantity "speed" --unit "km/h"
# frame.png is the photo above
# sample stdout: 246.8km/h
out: 80km/h
